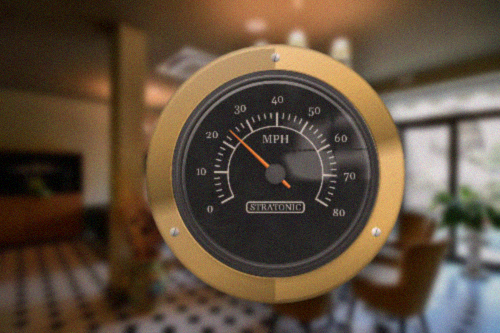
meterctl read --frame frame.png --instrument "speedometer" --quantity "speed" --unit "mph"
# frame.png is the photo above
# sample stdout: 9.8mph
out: 24mph
